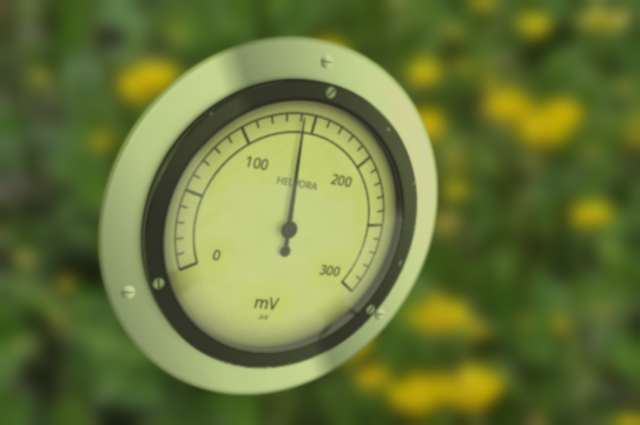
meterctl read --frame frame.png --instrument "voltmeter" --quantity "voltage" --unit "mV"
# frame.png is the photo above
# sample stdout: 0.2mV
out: 140mV
